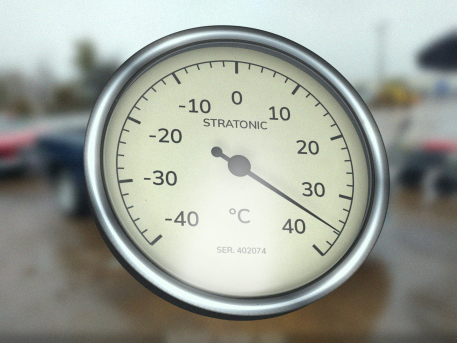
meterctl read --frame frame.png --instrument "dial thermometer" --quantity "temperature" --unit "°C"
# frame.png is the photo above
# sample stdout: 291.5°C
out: 36°C
